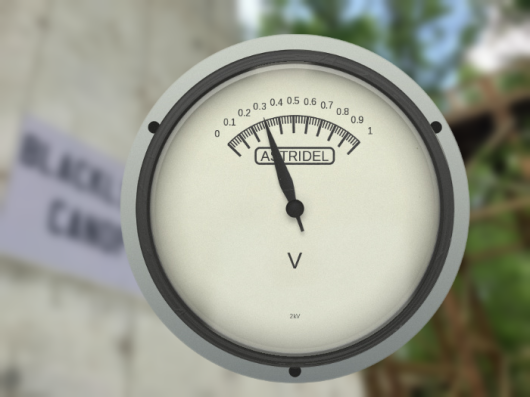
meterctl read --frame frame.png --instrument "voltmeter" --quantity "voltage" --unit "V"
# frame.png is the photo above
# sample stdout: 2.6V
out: 0.3V
